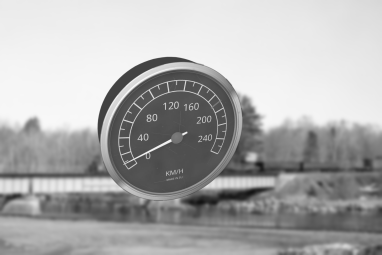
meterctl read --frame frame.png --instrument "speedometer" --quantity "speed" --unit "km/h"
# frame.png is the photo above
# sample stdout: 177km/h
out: 10km/h
